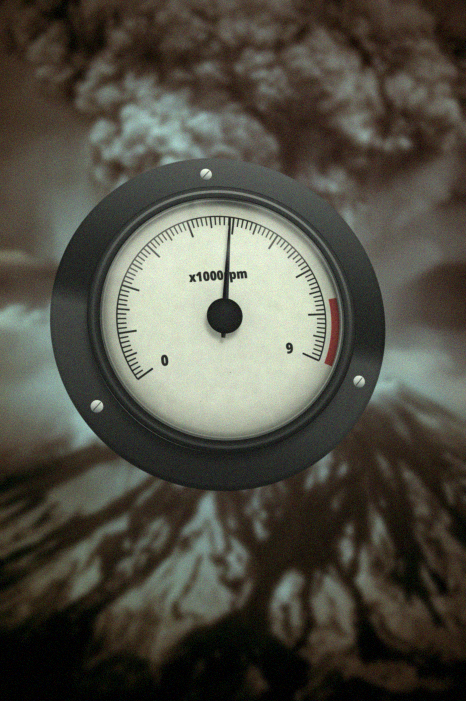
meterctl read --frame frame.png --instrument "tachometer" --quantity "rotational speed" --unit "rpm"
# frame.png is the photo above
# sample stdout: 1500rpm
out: 4900rpm
